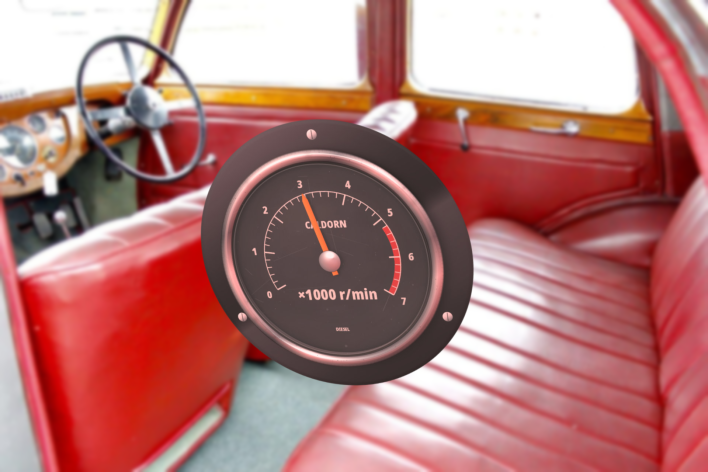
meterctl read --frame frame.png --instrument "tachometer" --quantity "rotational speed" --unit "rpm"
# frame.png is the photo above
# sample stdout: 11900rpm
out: 3000rpm
